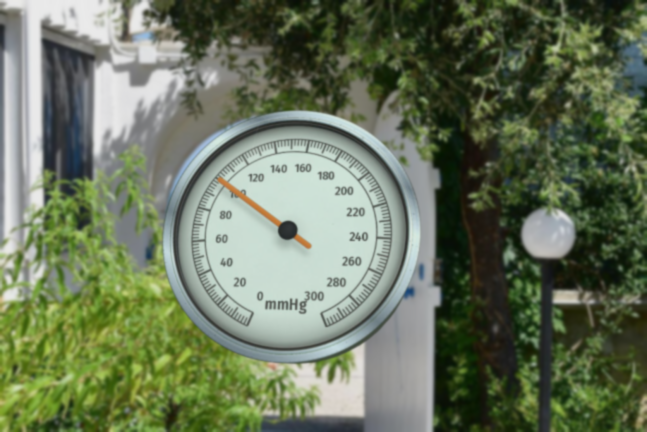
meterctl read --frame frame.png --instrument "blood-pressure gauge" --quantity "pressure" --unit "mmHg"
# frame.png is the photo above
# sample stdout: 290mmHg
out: 100mmHg
